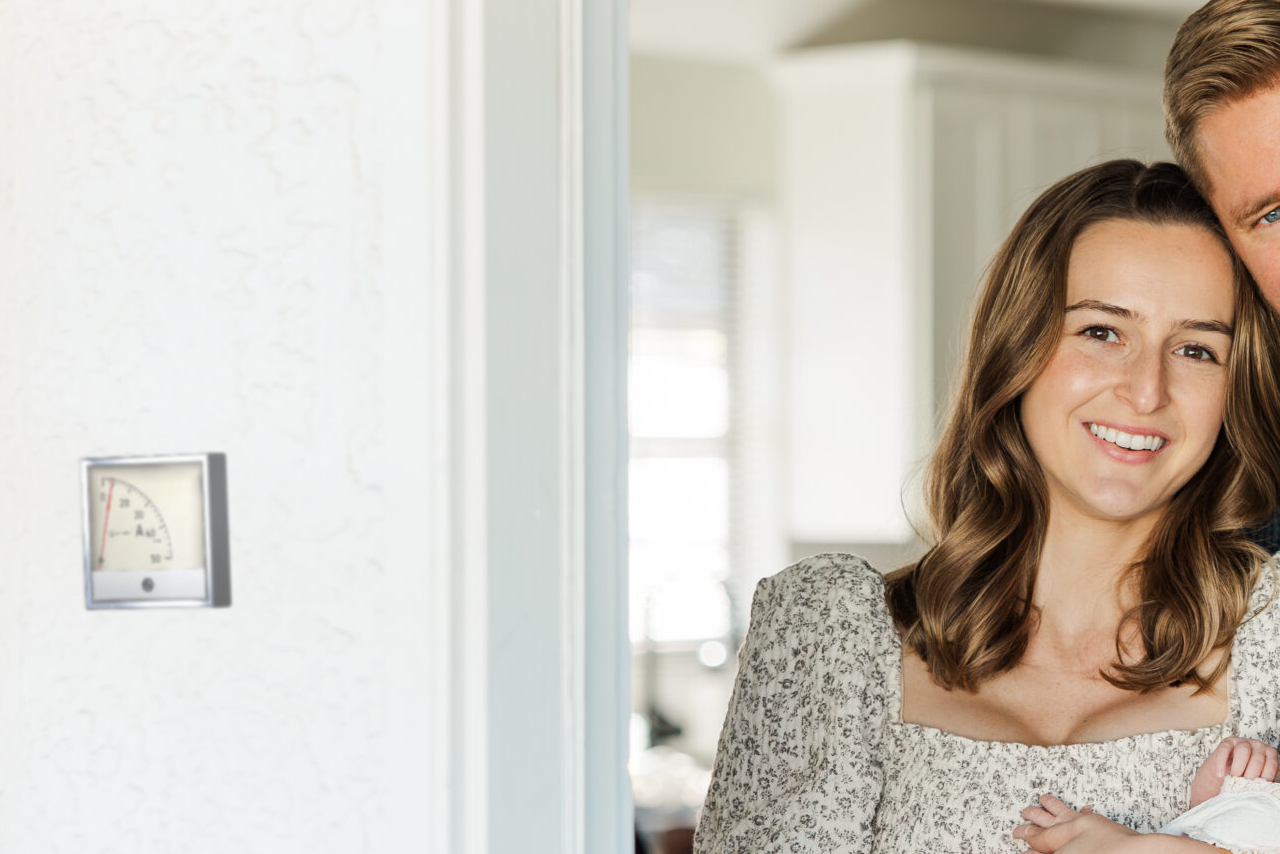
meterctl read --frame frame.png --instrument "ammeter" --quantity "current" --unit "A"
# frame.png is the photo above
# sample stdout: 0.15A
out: 10A
